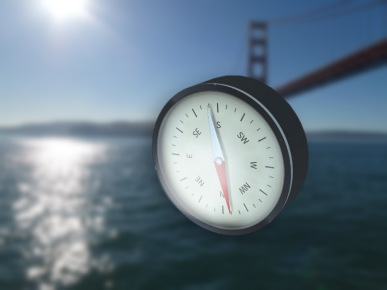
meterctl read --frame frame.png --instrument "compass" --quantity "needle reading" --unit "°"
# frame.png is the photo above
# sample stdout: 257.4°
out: 350°
